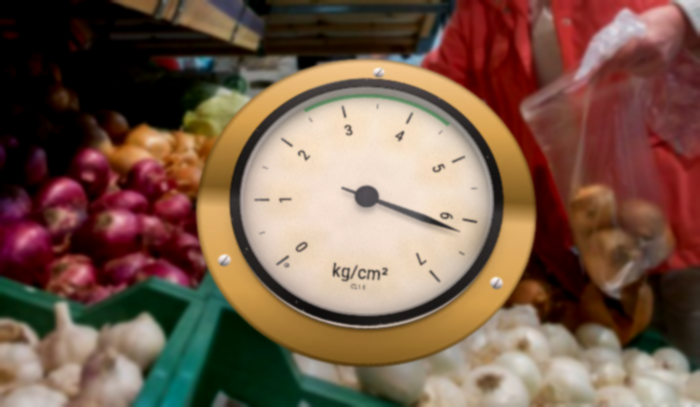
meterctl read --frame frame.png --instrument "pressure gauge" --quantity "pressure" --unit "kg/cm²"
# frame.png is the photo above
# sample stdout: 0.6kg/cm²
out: 6.25kg/cm²
